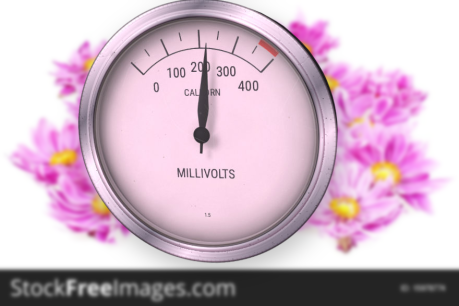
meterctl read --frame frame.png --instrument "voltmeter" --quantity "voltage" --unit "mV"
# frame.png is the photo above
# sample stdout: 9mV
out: 225mV
